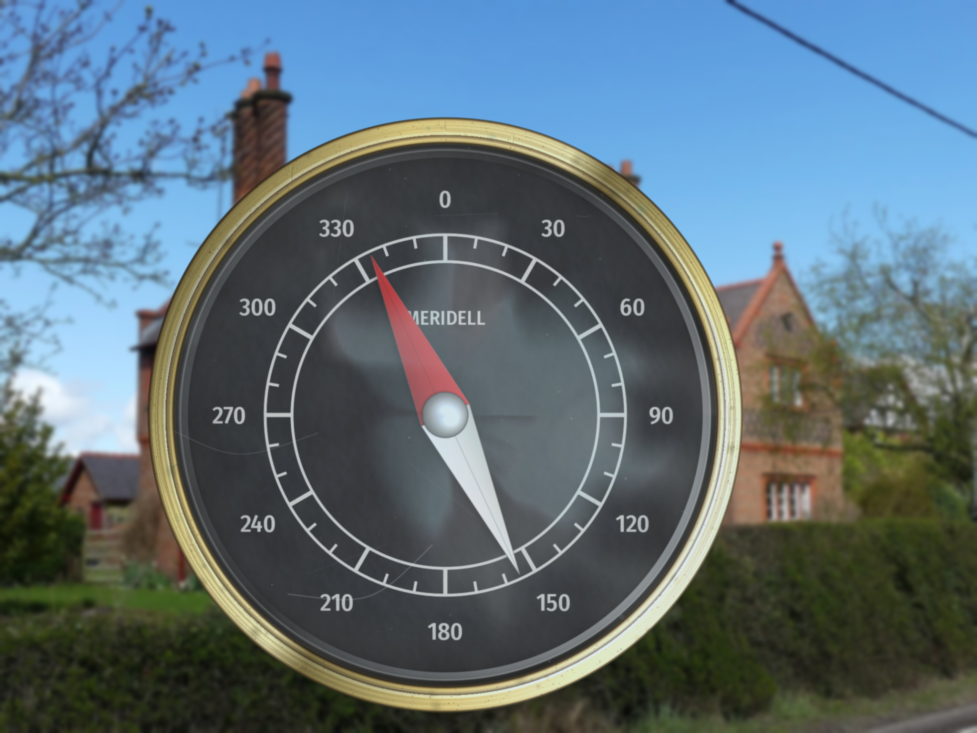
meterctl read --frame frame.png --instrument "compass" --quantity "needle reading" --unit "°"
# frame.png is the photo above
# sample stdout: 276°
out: 335°
